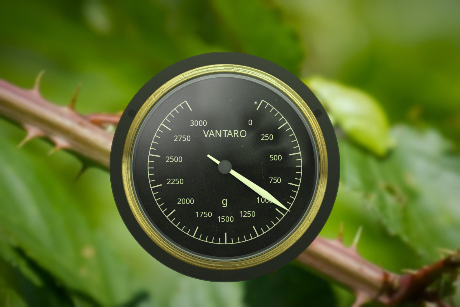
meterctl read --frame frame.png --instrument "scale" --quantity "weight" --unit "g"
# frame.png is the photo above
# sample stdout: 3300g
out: 950g
